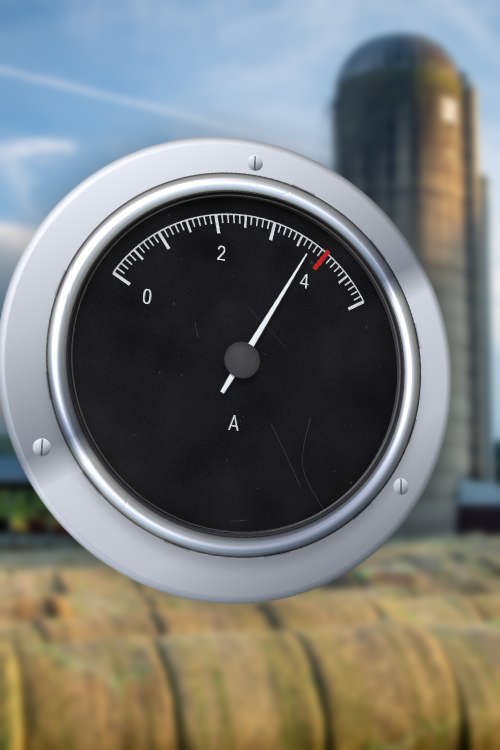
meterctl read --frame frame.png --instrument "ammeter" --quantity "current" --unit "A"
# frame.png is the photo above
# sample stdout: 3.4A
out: 3.7A
